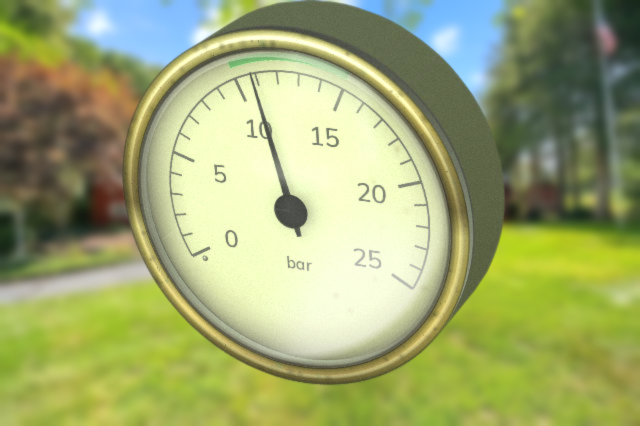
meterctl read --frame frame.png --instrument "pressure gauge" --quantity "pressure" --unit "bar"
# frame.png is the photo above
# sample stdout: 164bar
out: 11bar
